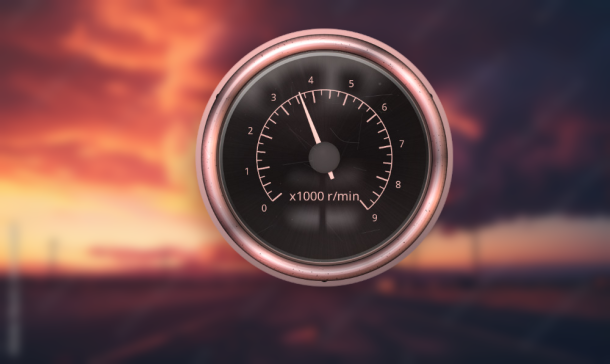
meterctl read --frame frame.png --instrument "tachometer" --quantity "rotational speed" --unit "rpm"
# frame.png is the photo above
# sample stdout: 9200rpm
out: 3625rpm
